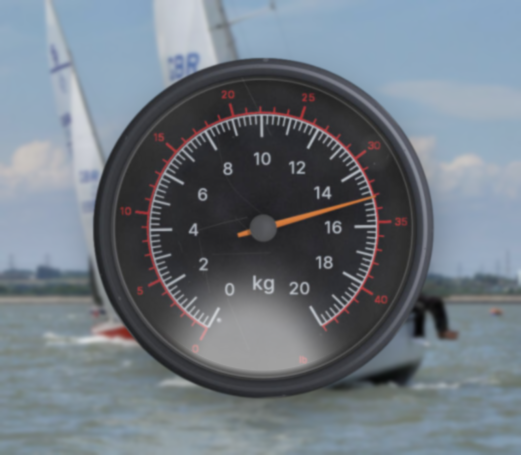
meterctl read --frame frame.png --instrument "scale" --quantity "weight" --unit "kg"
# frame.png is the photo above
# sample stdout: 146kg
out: 15kg
